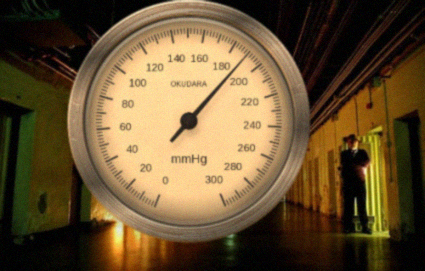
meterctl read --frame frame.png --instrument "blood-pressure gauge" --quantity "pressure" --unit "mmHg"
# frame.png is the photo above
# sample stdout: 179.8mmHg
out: 190mmHg
